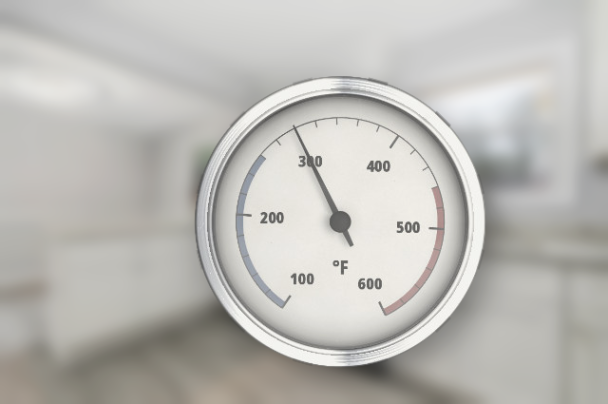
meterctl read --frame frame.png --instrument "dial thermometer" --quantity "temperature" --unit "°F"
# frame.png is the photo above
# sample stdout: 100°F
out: 300°F
